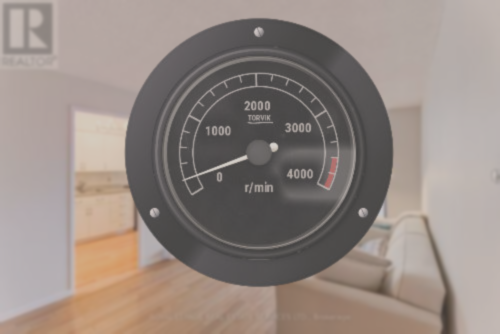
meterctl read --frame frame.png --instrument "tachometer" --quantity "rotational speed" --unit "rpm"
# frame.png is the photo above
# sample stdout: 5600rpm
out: 200rpm
